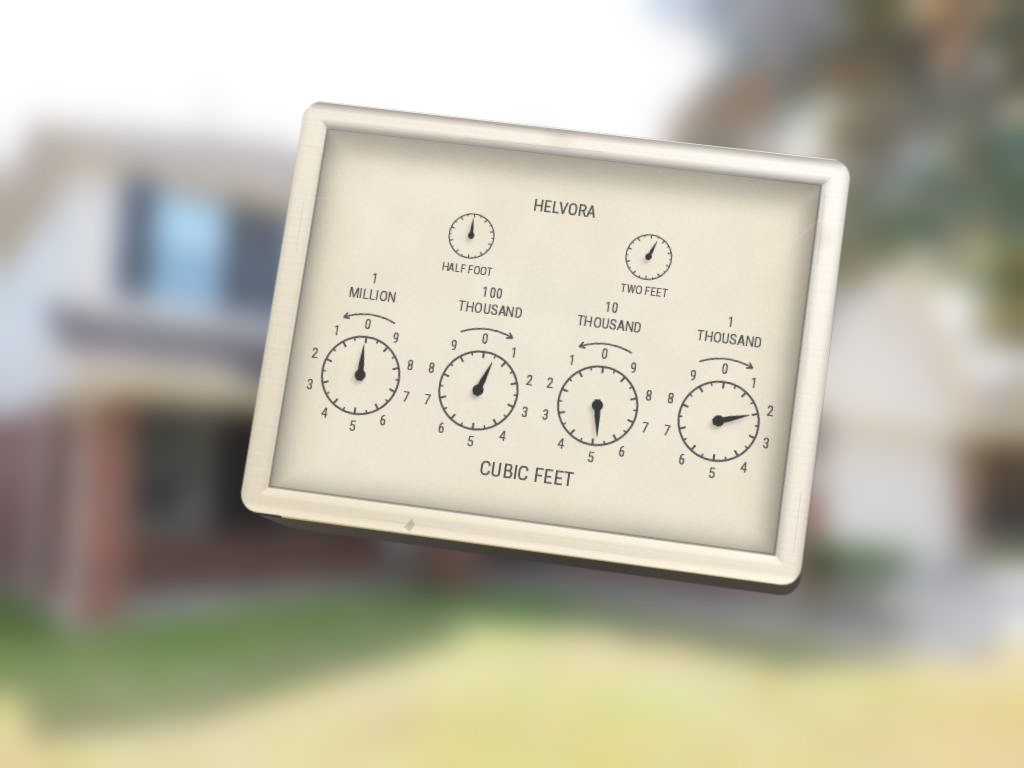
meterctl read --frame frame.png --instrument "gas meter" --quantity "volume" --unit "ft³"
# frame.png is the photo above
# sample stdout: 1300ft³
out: 5200ft³
